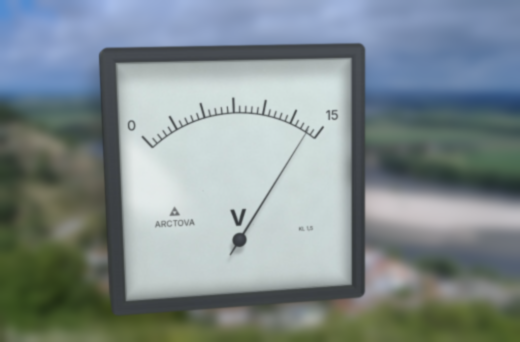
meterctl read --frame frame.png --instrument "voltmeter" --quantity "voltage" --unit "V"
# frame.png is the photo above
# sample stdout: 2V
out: 14V
